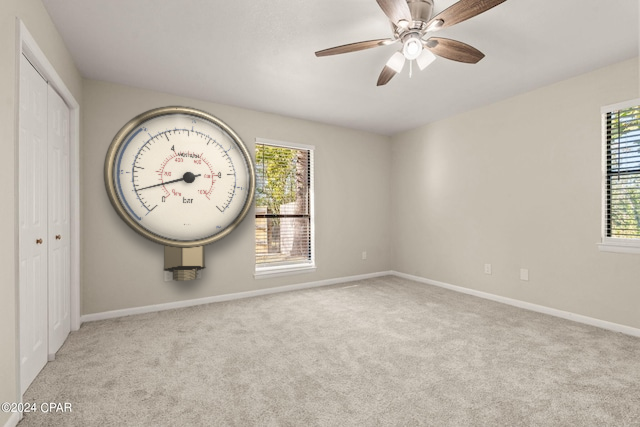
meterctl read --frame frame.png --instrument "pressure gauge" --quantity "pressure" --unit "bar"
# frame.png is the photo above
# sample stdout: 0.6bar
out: 1bar
